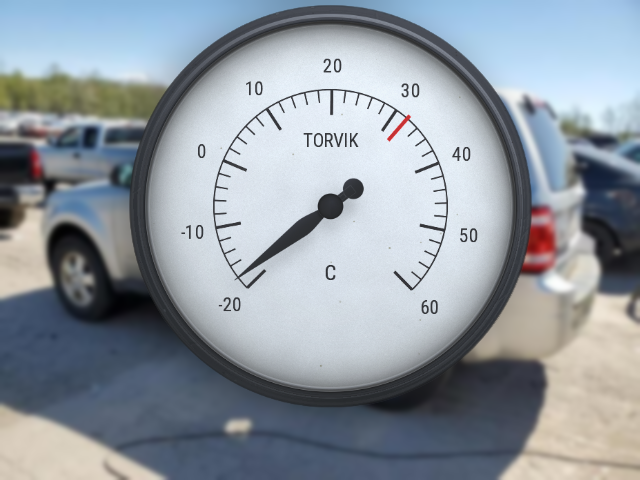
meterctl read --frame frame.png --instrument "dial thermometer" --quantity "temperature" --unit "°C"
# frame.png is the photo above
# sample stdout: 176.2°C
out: -18°C
